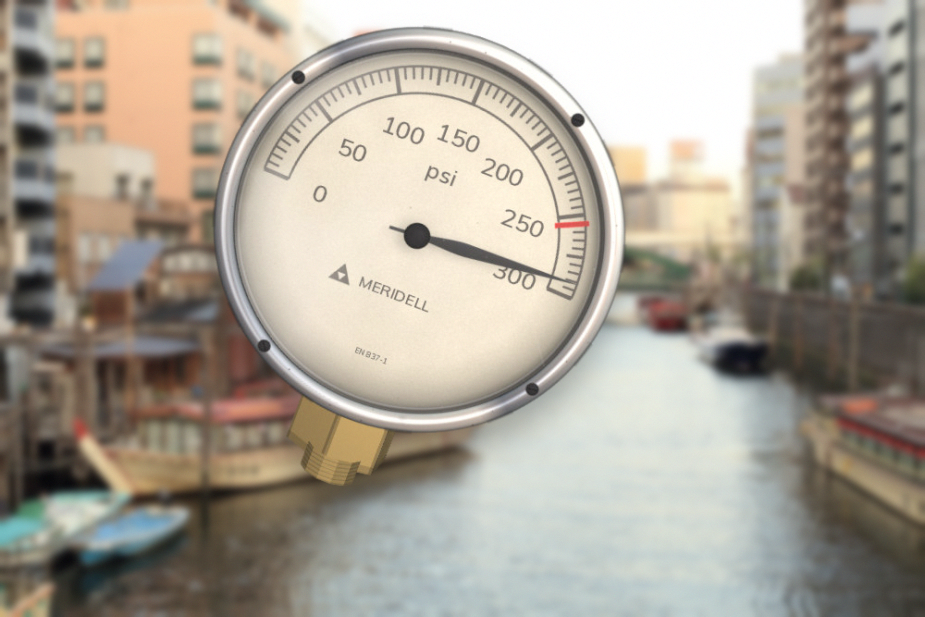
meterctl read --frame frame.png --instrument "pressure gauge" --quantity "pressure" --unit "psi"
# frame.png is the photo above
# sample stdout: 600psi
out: 290psi
